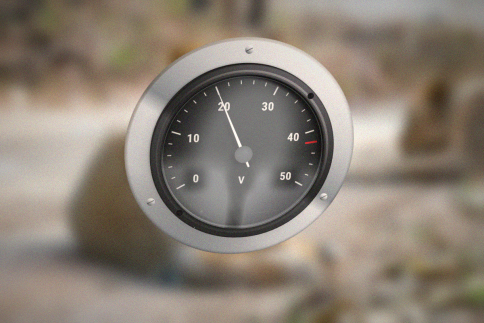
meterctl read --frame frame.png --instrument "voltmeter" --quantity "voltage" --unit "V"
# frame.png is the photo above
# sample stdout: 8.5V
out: 20V
